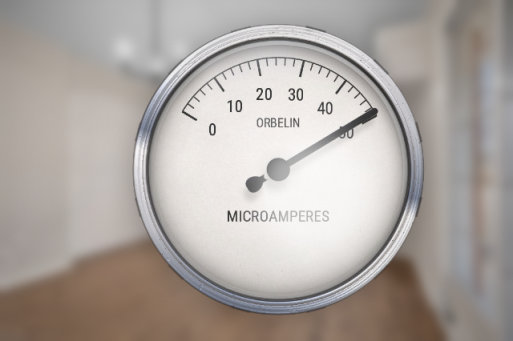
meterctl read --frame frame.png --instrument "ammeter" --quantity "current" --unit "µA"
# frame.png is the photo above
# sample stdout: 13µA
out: 49µA
